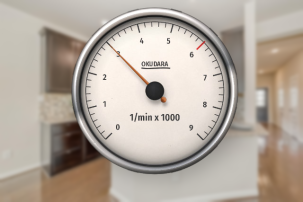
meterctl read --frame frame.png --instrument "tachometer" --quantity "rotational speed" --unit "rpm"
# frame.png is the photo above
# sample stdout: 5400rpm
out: 3000rpm
